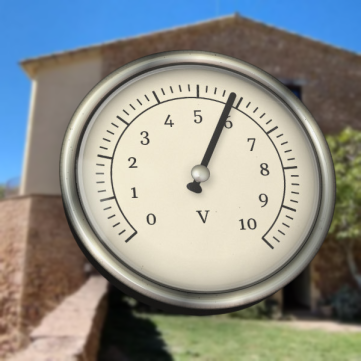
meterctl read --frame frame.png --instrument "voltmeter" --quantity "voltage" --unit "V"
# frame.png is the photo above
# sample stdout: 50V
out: 5.8V
